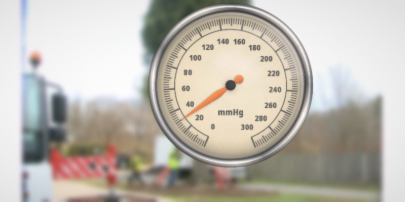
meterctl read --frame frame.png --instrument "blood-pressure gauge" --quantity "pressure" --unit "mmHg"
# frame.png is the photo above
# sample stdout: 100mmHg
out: 30mmHg
